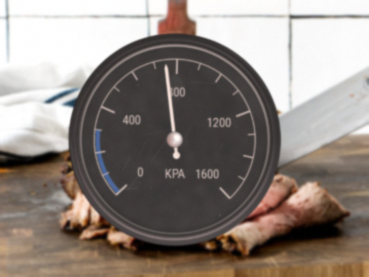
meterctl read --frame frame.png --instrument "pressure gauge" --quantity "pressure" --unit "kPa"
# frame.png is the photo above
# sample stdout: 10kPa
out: 750kPa
